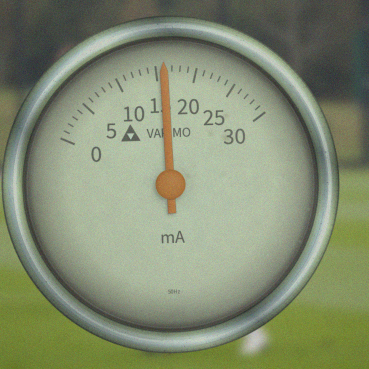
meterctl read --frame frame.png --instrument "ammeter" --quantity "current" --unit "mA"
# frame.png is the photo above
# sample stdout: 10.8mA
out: 16mA
